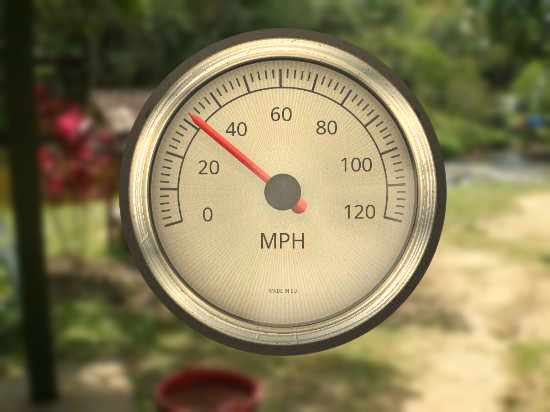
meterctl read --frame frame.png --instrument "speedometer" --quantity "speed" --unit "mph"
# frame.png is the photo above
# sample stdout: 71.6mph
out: 32mph
